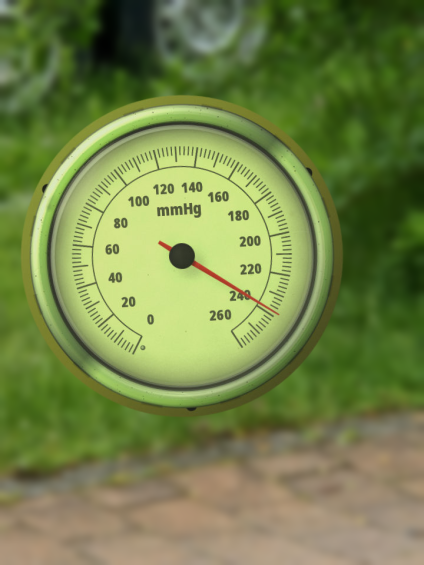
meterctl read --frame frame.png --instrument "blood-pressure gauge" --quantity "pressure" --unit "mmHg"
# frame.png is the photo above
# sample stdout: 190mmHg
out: 238mmHg
